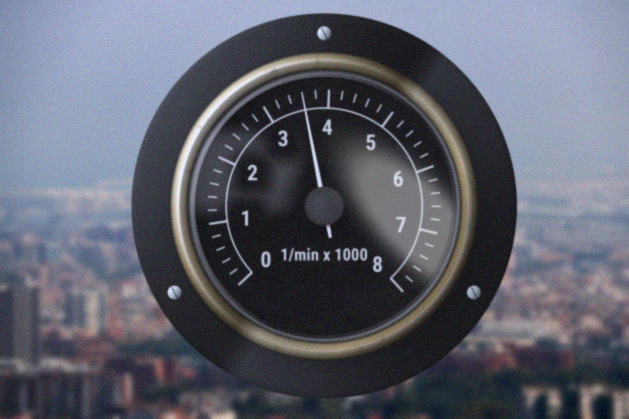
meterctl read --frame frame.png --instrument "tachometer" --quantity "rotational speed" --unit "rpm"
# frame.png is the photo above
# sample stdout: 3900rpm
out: 3600rpm
